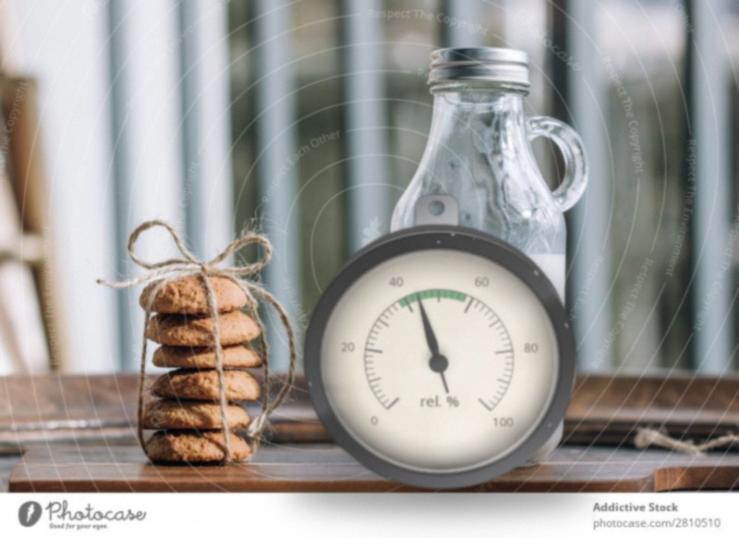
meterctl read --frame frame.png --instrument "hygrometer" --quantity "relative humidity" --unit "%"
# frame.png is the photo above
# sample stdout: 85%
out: 44%
